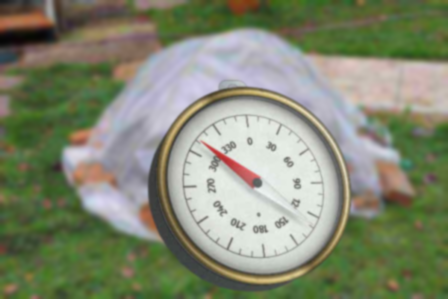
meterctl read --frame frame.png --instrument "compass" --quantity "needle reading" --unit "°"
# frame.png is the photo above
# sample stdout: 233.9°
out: 310°
